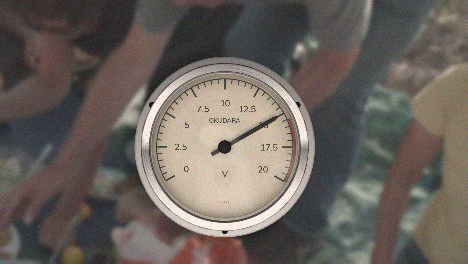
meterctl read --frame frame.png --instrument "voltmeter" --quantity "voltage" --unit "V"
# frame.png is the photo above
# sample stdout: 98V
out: 15V
